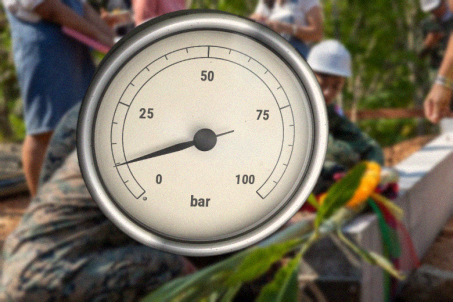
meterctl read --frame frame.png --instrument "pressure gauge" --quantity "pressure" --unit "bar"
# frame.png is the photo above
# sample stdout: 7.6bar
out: 10bar
